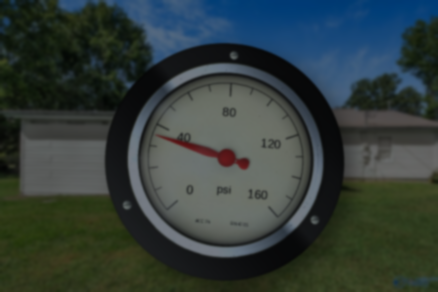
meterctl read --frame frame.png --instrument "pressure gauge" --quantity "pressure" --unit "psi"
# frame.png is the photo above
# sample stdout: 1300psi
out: 35psi
